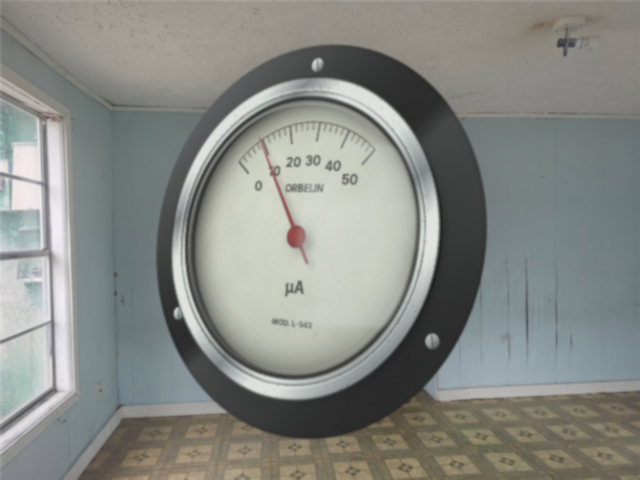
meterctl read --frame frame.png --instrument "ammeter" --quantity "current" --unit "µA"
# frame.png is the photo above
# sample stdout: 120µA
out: 10µA
